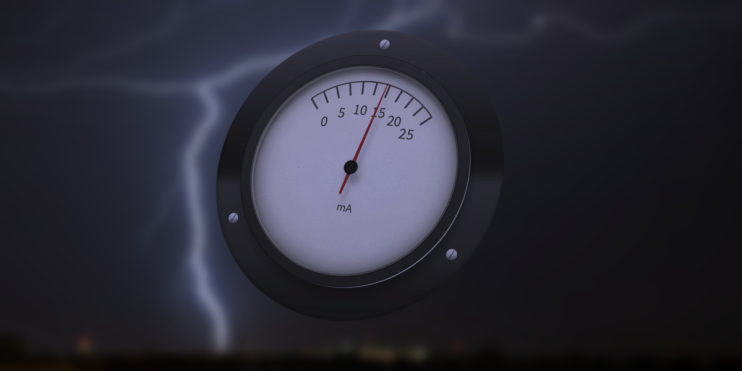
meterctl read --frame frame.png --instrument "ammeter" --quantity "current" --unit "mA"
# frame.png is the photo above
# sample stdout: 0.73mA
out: 15mA
